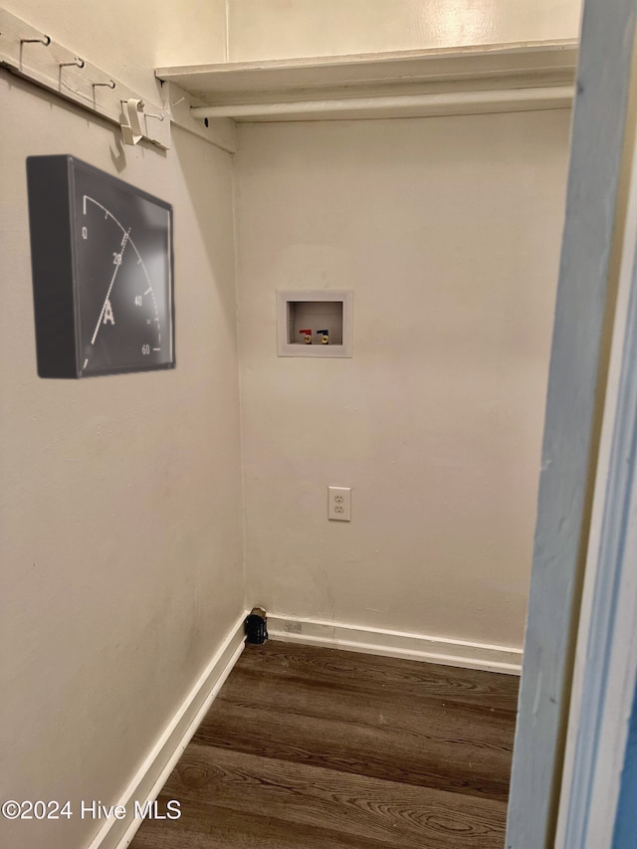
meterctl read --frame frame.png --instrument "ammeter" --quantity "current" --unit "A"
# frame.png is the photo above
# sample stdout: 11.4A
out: 20A
